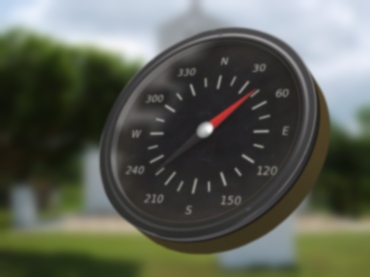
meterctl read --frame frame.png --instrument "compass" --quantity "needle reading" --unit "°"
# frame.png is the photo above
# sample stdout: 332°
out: 45°
